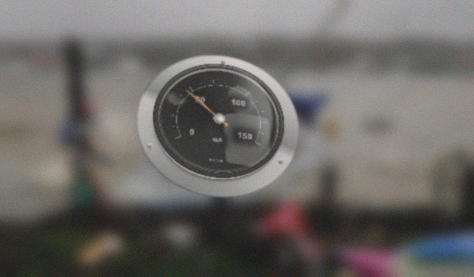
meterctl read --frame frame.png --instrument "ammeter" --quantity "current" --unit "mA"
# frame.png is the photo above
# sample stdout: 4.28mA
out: 45mA
